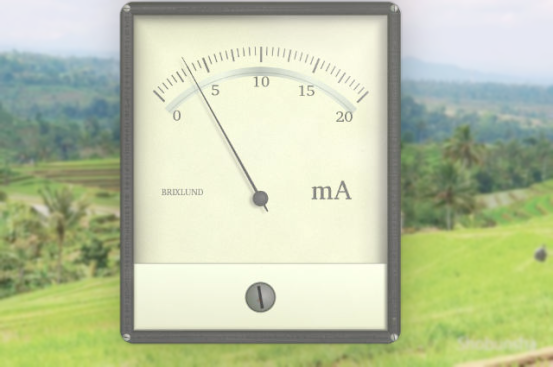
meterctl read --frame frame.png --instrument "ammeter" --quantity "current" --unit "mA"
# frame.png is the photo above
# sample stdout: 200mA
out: 3.5mA
